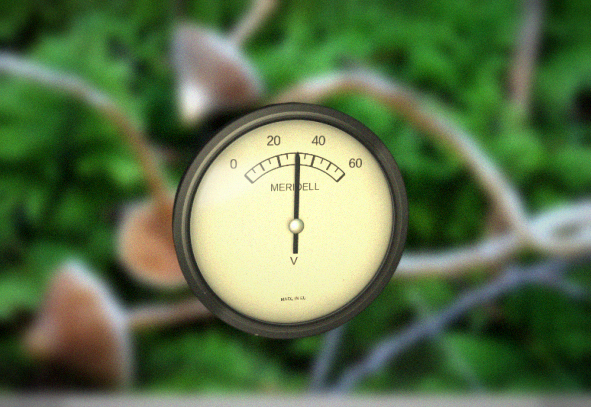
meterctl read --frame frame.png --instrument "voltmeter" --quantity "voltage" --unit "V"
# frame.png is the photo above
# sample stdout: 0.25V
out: 30V
